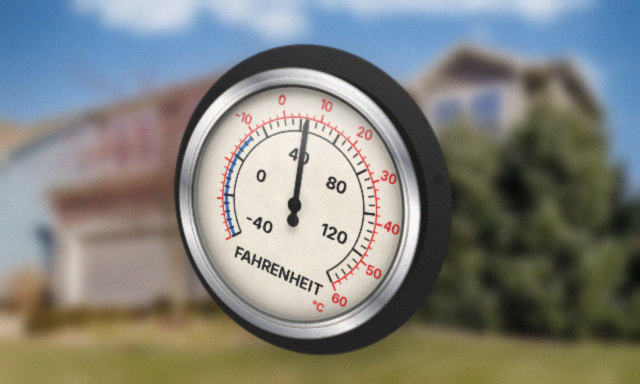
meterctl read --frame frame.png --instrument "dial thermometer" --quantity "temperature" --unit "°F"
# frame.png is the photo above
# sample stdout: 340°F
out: 44°F
